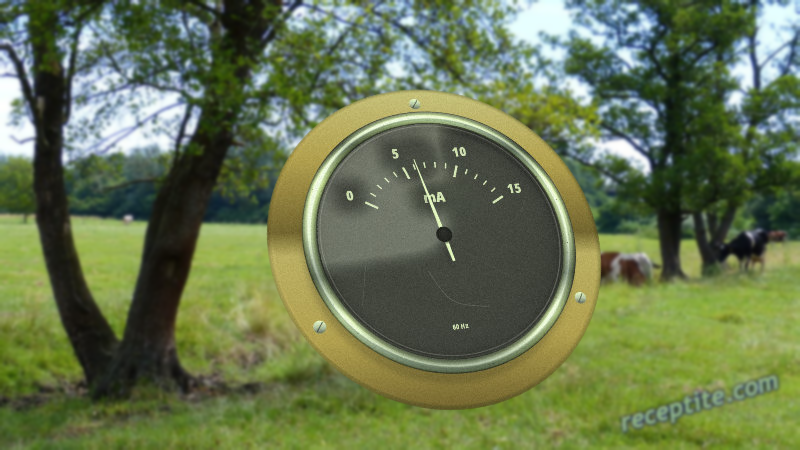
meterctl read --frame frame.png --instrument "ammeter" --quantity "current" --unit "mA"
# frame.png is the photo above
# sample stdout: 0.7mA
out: 6mA
